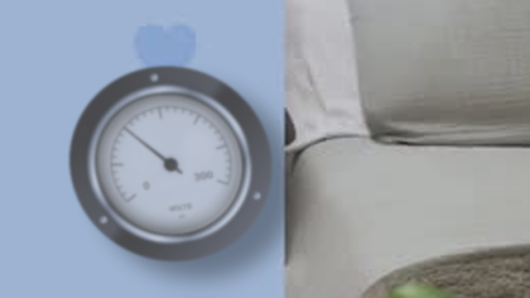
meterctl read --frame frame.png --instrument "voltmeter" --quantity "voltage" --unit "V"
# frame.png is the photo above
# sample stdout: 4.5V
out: 100V
